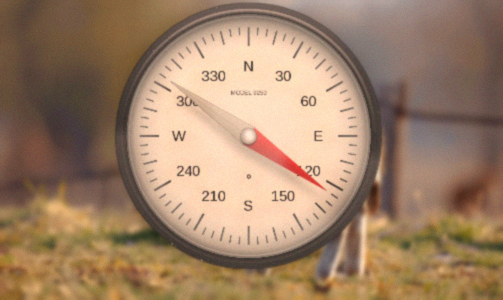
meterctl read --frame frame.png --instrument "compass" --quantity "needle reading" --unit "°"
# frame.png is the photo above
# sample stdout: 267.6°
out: 125°
